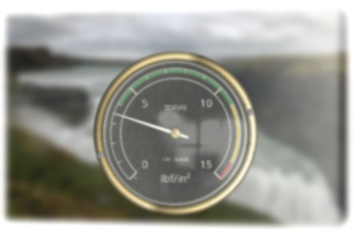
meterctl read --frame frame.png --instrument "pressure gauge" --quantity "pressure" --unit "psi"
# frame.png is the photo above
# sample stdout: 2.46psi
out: 3.5psi
